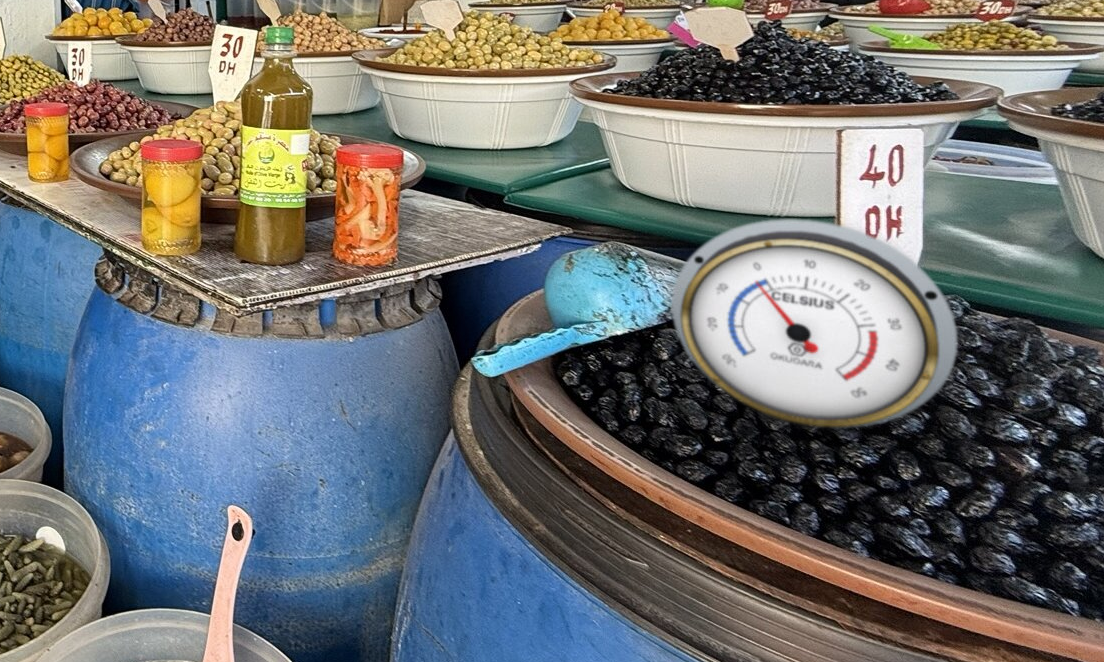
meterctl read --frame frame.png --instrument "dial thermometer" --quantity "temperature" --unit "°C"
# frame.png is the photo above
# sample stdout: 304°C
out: -2°C
